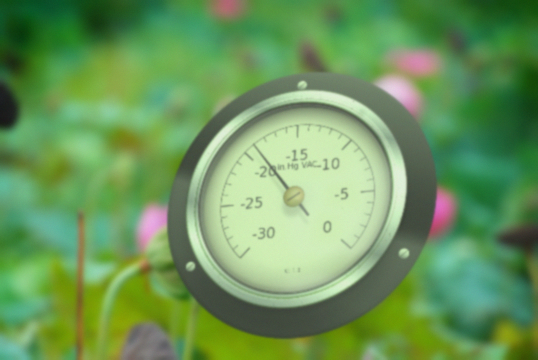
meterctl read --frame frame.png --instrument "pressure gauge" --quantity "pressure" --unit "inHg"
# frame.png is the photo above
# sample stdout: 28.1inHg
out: -19inHg
